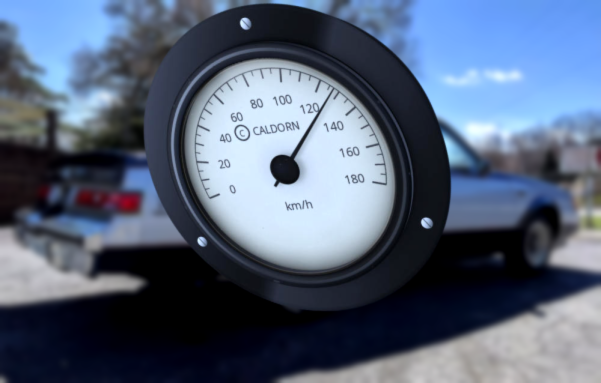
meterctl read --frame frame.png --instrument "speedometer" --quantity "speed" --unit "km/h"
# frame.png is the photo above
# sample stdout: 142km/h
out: 127.5km/h
